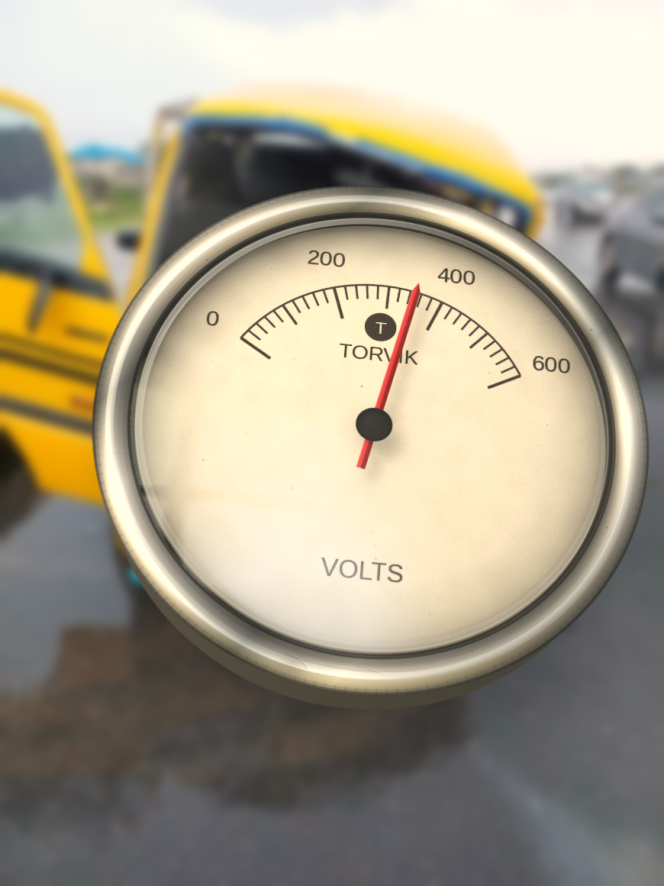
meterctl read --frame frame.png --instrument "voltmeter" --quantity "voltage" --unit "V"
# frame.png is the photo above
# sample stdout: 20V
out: 350V
